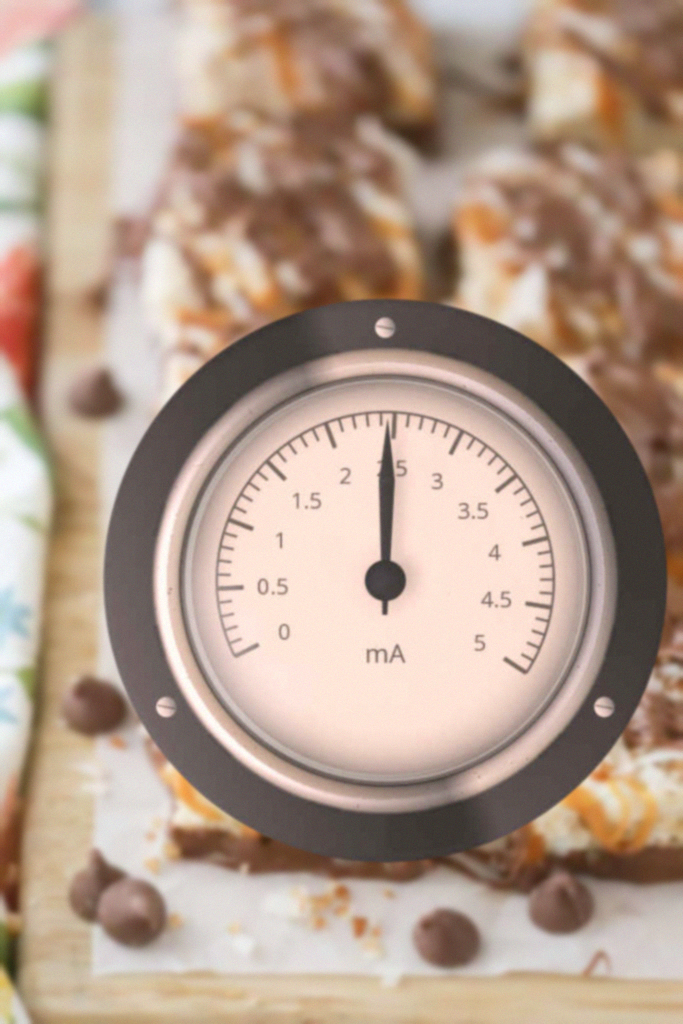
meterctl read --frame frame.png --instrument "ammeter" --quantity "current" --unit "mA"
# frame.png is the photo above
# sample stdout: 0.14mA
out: 2.45mA
